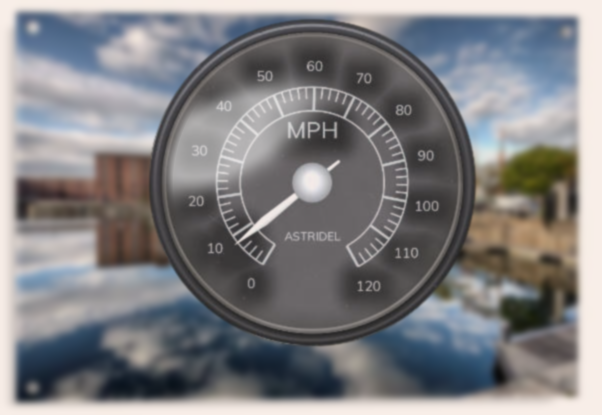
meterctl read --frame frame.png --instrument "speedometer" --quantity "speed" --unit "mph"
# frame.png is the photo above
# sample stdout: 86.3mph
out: 8mph
